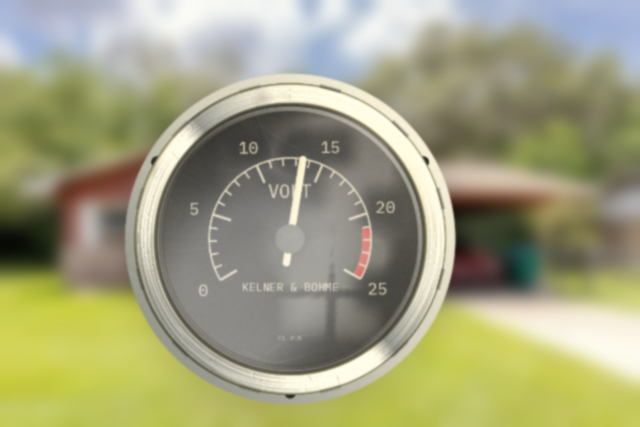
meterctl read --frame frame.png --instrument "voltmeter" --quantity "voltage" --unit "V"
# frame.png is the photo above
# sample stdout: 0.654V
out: 13.5V
